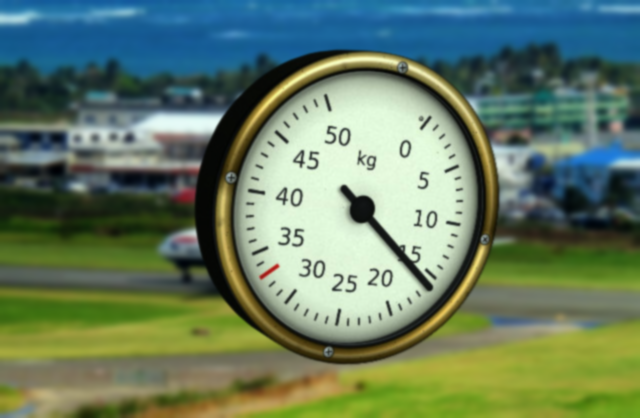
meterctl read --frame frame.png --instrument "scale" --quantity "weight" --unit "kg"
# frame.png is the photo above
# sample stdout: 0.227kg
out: 16kg
